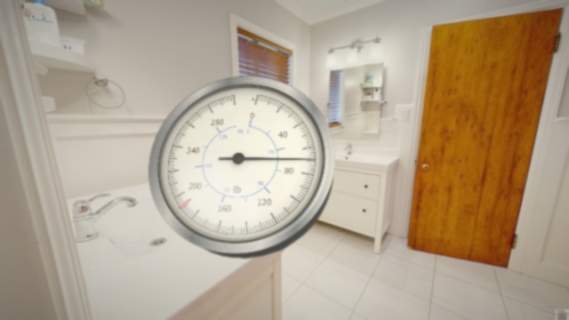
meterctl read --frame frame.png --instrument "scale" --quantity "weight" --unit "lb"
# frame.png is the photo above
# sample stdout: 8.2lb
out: 70lb
